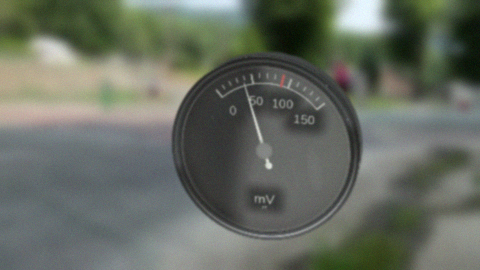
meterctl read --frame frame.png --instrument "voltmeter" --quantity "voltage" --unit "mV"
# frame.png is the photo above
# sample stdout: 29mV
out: 40mV
